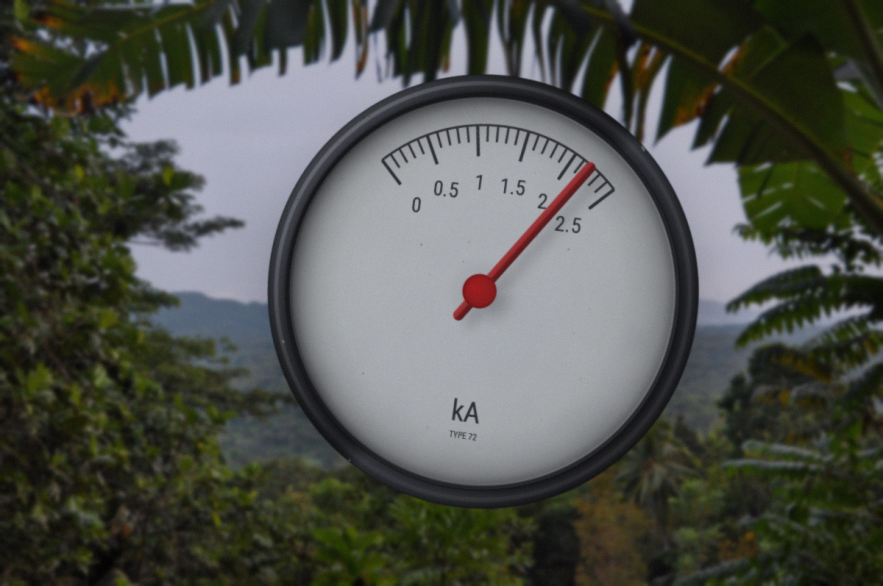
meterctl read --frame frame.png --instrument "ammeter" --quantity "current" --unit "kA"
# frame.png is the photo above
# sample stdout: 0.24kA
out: 2.2kA
